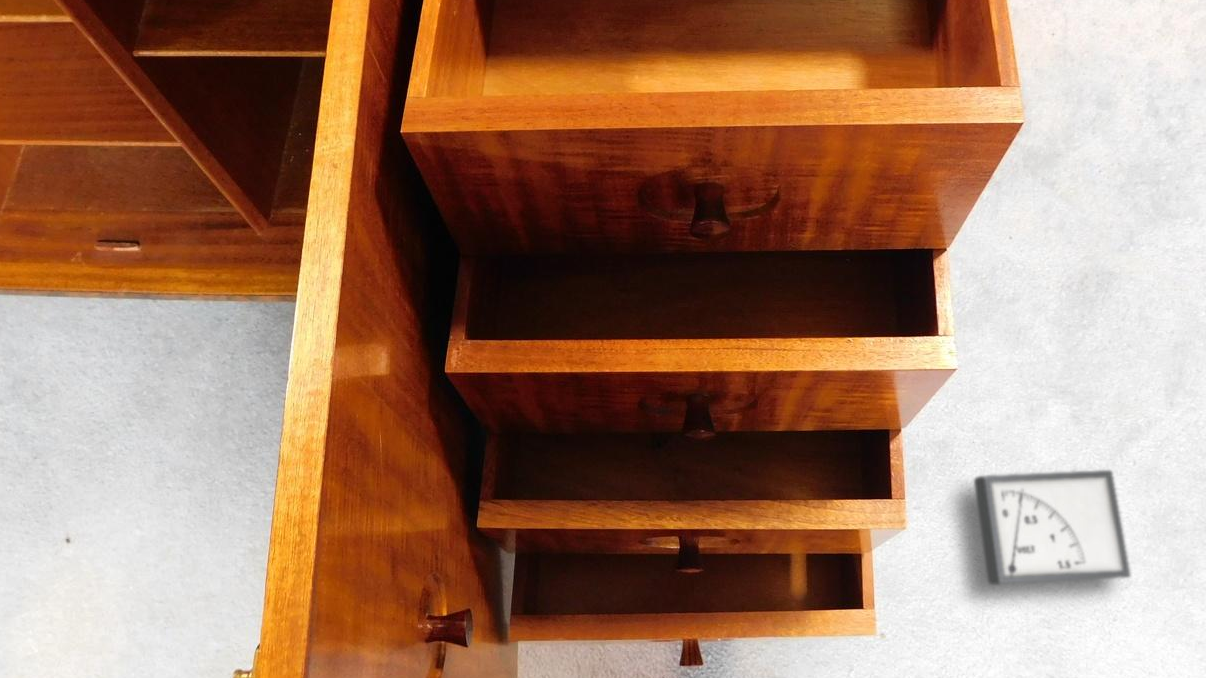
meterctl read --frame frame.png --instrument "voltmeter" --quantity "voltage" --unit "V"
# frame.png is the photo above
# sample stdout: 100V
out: 0.25V
